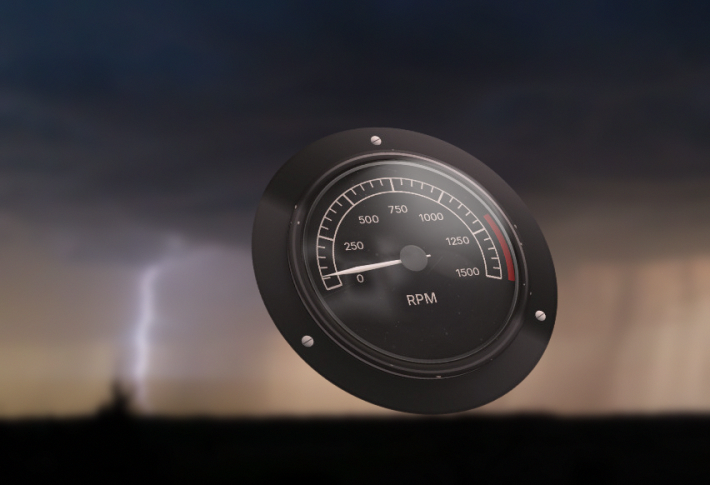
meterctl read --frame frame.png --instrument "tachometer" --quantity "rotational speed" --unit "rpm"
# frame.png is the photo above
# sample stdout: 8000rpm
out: 50rpm
